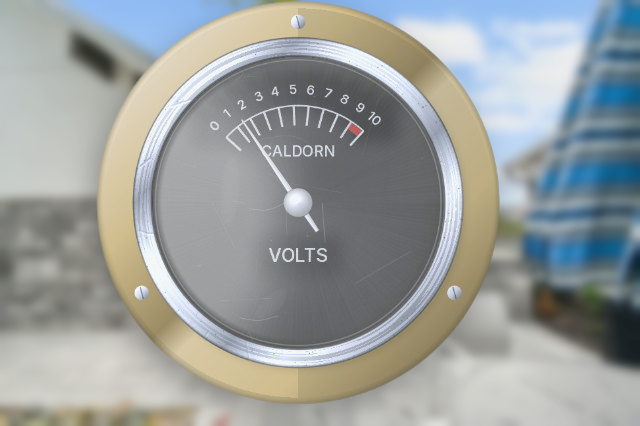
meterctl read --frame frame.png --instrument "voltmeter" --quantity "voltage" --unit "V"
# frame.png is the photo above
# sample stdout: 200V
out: 1.5V
